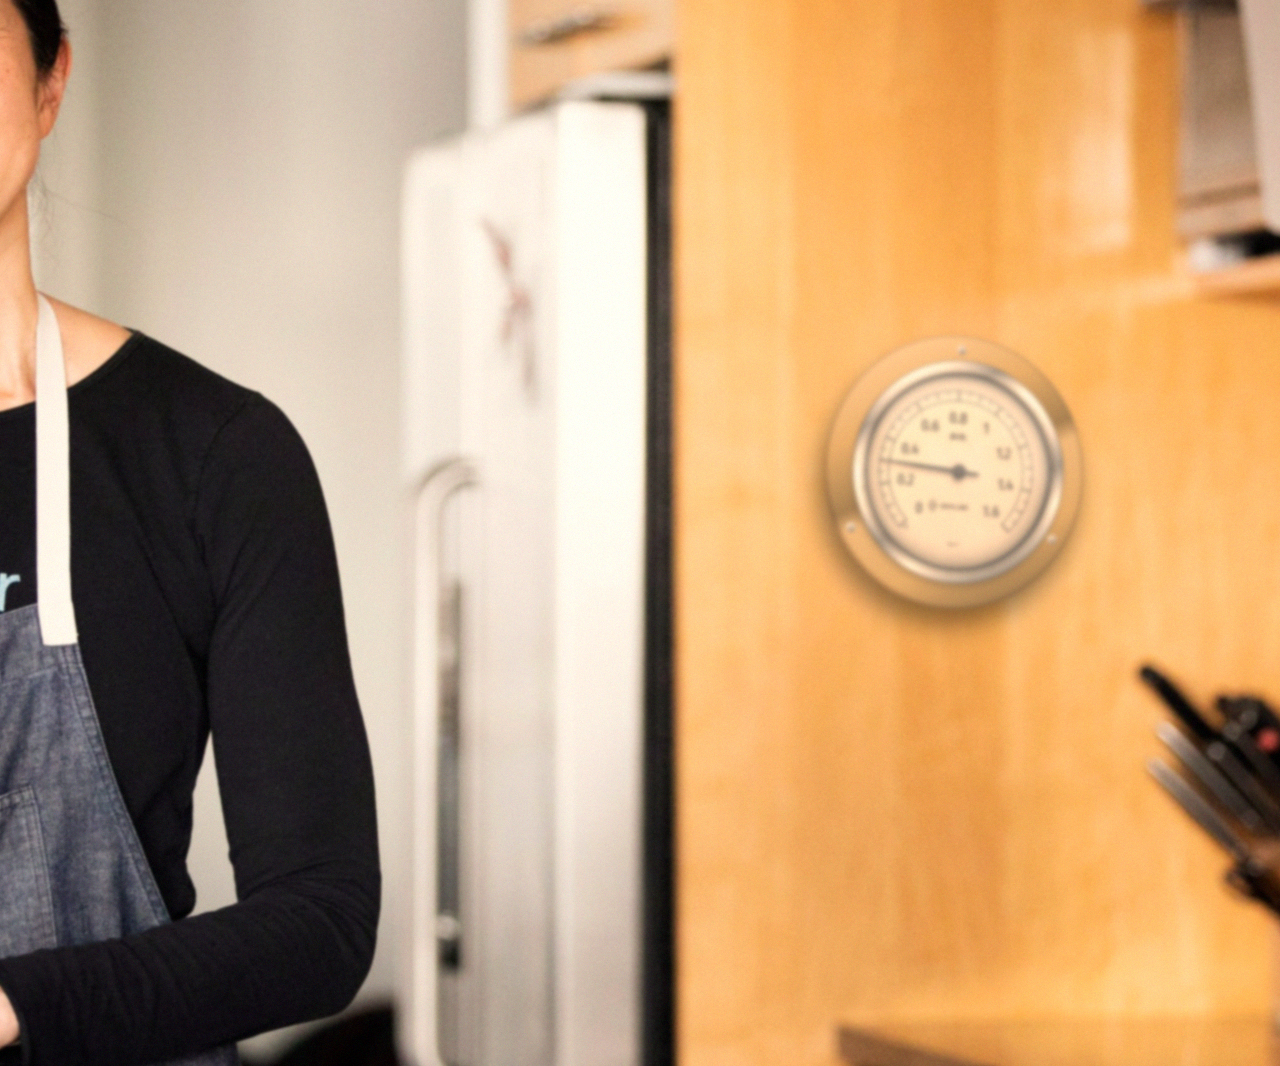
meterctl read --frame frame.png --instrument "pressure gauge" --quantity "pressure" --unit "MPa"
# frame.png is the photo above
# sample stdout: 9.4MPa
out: 0.3MPa
